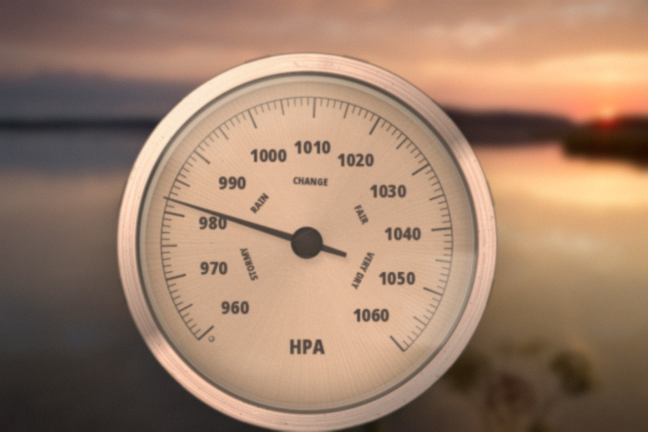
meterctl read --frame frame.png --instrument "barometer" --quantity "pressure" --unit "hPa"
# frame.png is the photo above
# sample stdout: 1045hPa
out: 982hPa
